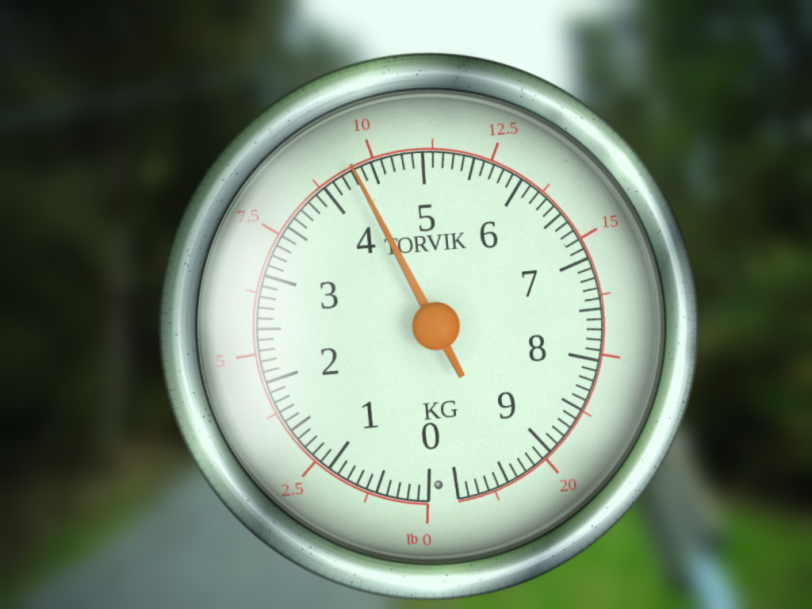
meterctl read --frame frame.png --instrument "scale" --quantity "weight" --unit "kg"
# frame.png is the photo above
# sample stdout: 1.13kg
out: 4.3kg
